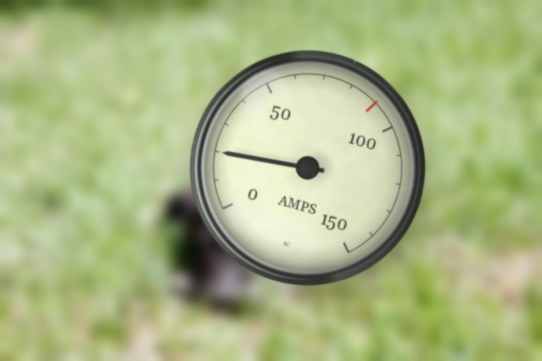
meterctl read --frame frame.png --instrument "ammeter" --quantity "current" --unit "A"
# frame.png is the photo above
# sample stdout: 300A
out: 20A
